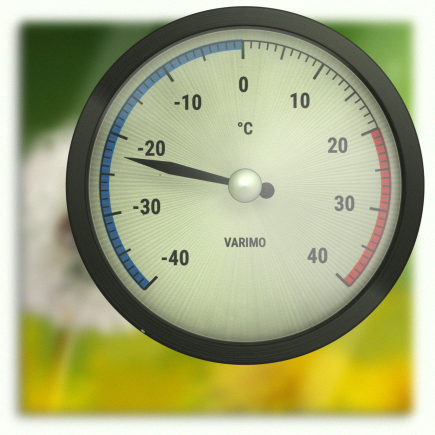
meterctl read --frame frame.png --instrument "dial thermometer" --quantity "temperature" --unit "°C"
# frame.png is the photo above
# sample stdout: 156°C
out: -22.5°C
